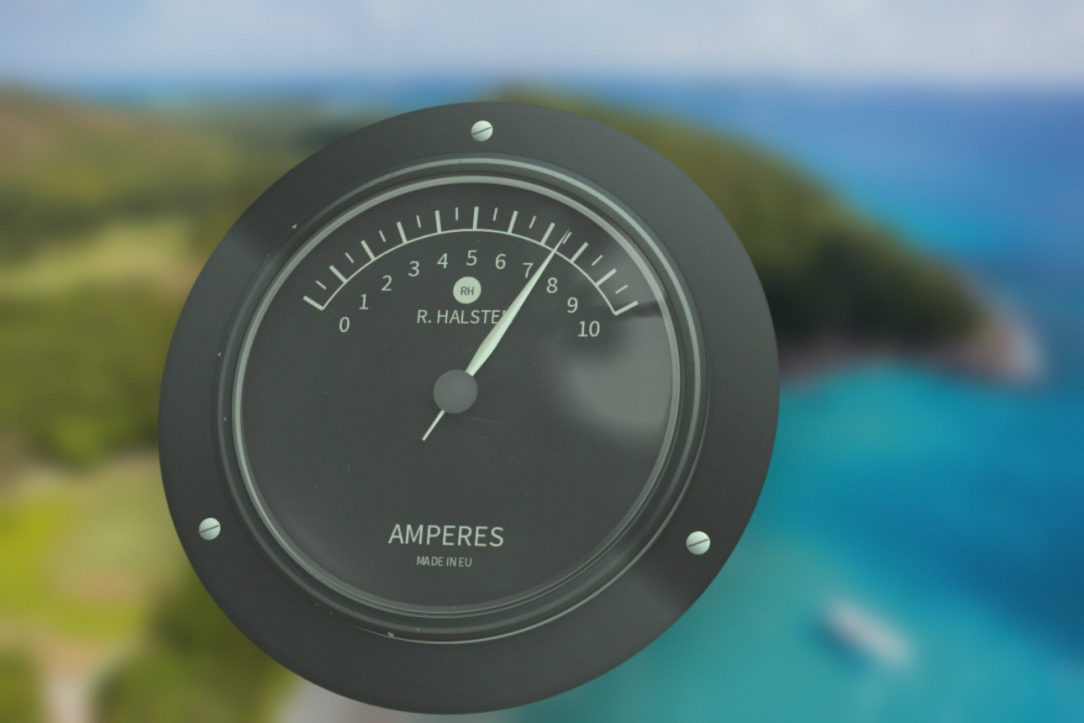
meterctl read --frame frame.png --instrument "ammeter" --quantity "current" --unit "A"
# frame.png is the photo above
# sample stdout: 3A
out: 7.5A
